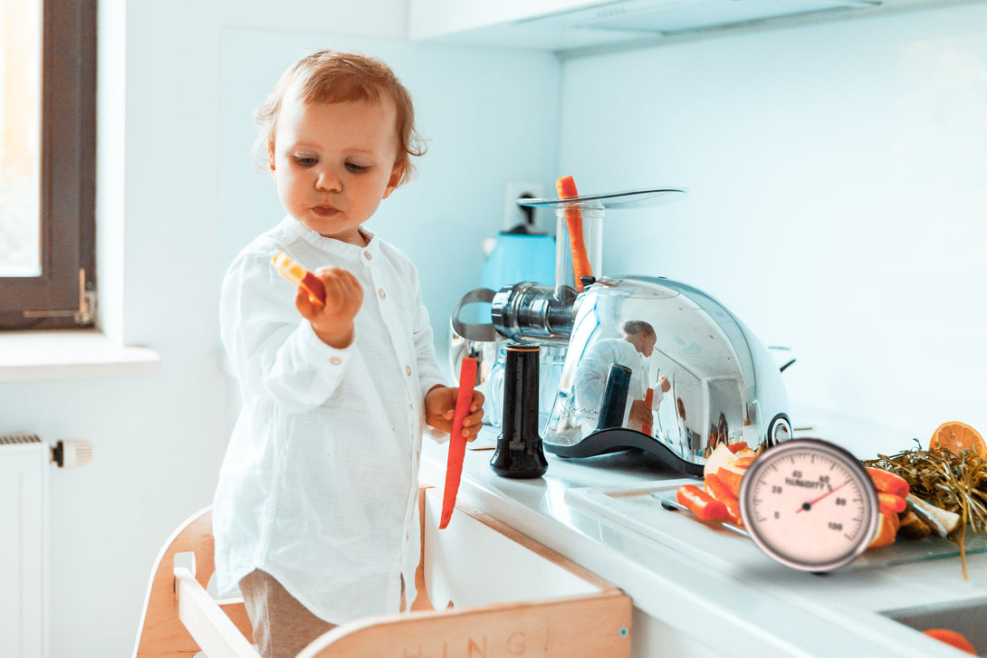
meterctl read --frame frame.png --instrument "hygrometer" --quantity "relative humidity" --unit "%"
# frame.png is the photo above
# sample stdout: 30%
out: 70%
